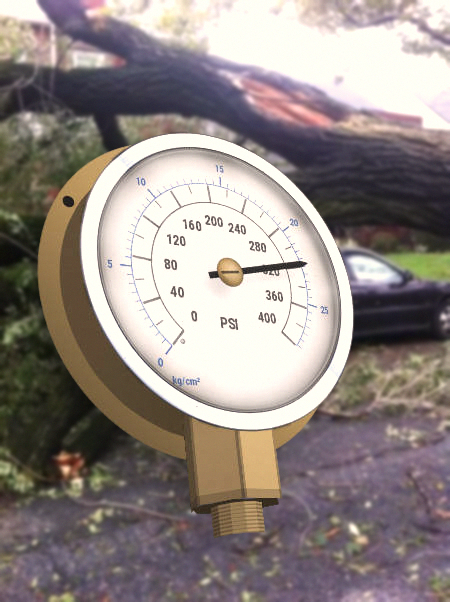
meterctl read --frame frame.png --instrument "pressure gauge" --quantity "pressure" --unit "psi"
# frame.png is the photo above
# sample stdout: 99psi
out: 320psi
